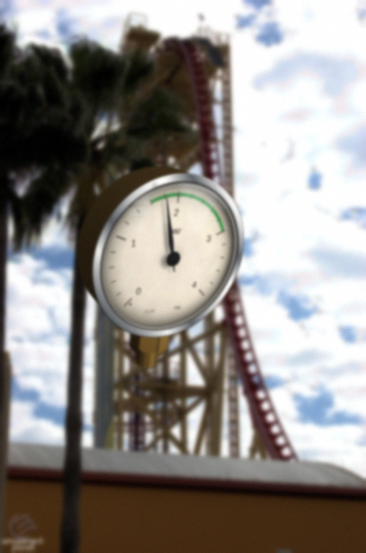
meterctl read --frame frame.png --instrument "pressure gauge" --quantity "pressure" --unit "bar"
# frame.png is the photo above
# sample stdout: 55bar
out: 1.8bar
